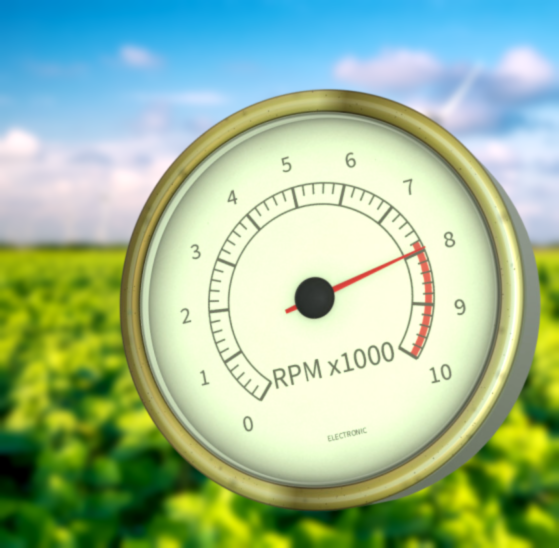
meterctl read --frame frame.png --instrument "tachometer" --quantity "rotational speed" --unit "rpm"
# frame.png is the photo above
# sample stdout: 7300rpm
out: 8000rpm
